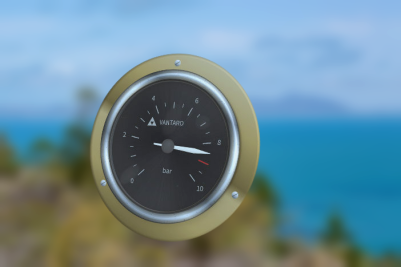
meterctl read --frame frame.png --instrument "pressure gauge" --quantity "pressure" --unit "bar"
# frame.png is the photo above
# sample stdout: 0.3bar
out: 8.5bar
